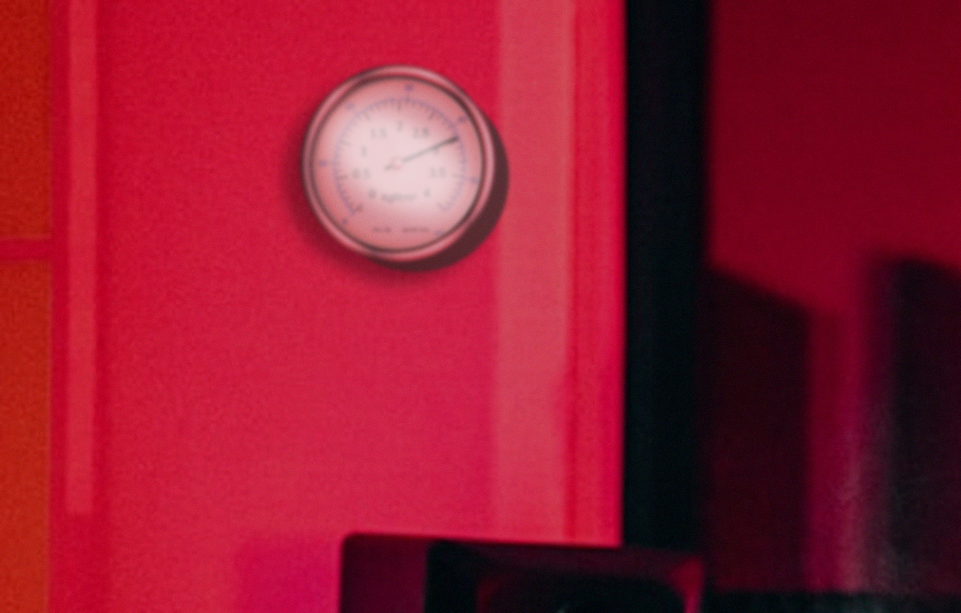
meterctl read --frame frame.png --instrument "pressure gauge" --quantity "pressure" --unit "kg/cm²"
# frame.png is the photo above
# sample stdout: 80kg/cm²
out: 3kg/cm²
